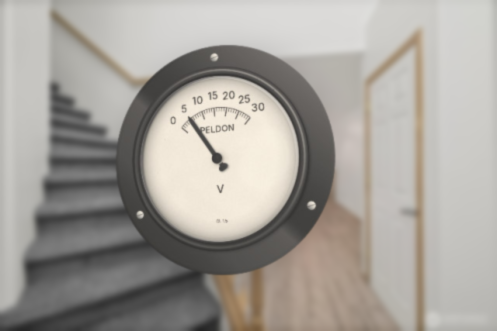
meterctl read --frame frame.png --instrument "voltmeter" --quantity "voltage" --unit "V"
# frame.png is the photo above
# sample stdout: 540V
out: 5V
